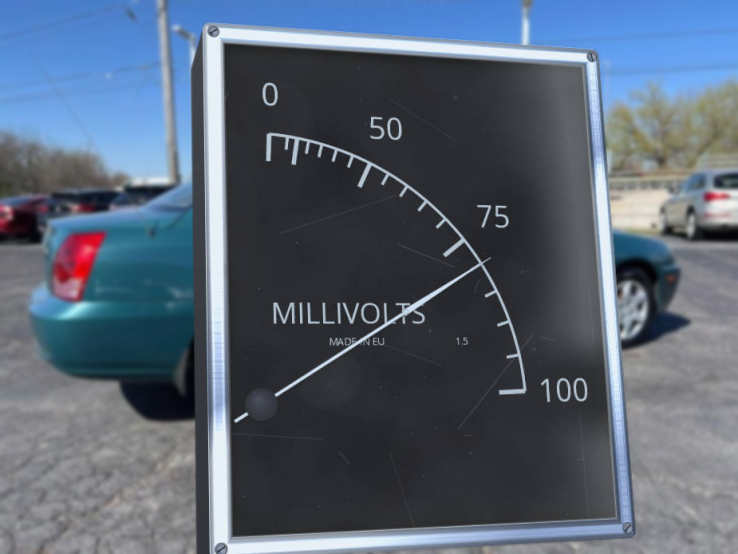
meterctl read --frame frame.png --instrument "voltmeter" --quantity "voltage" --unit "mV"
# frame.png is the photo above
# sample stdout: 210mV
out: 80mV
